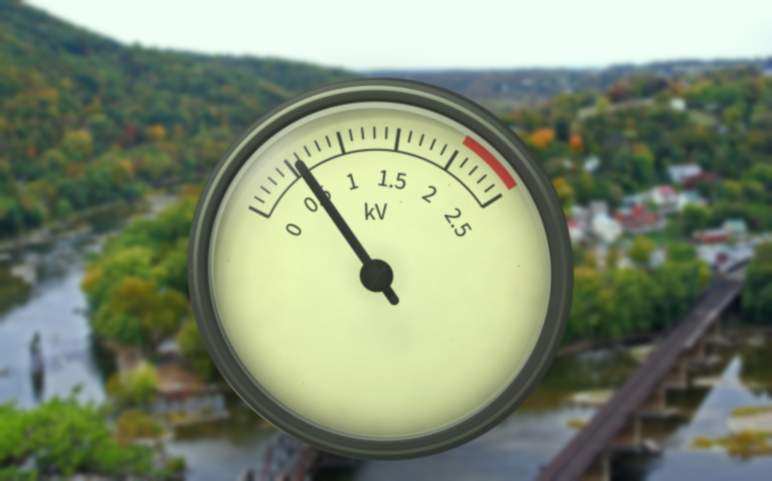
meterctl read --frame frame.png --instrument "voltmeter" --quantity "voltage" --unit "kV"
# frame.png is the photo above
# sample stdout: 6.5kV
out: 0.6kV
